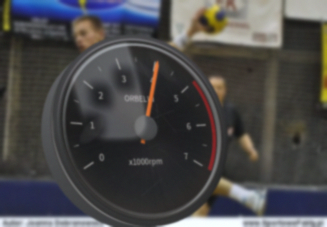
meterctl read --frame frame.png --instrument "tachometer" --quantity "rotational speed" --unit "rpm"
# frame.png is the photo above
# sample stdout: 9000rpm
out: 4000rpm
